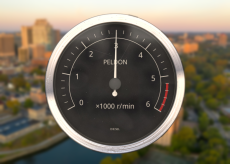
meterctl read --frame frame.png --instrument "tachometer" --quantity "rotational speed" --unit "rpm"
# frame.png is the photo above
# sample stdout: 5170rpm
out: 3000rpm
